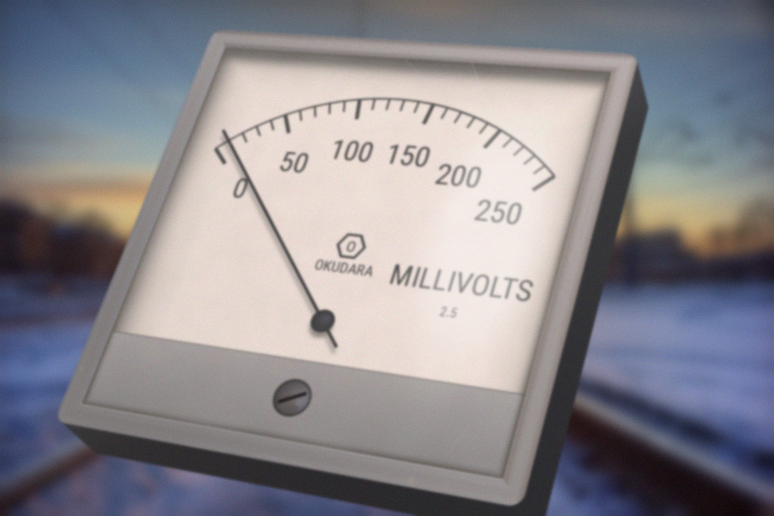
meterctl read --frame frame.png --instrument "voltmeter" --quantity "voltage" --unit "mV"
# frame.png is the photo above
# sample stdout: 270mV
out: 10mV
